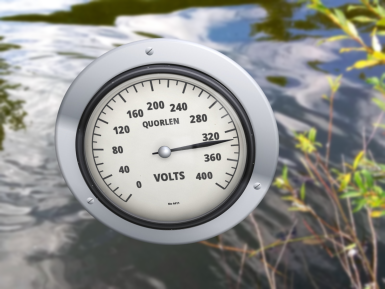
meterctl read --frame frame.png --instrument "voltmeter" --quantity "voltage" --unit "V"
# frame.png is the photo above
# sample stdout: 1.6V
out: 330V
